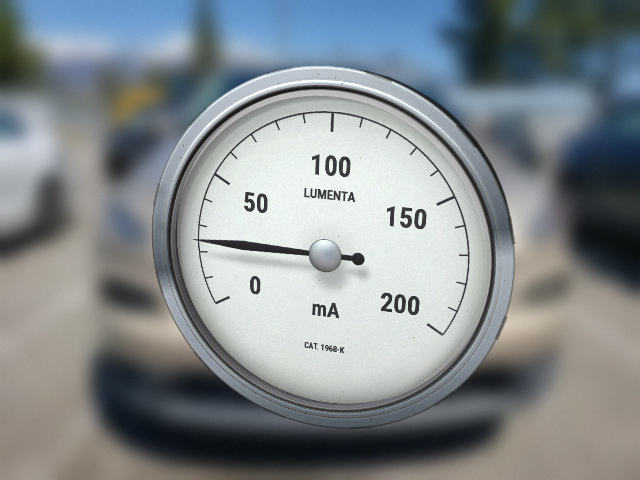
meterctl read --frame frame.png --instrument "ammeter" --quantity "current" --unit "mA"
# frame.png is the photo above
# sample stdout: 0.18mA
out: 25mA
